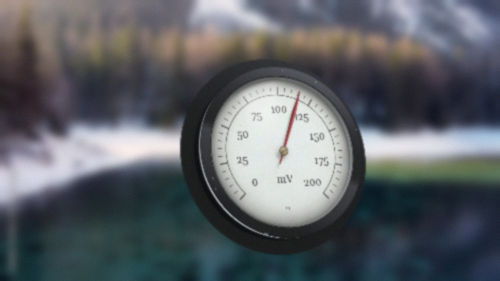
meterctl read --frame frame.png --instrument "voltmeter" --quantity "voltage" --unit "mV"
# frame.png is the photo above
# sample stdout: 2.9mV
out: 115mV
